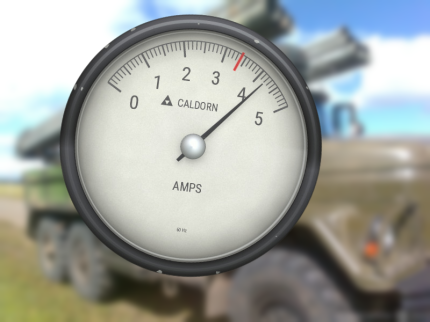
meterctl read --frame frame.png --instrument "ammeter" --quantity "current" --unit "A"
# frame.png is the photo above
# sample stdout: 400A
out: 4.2A
